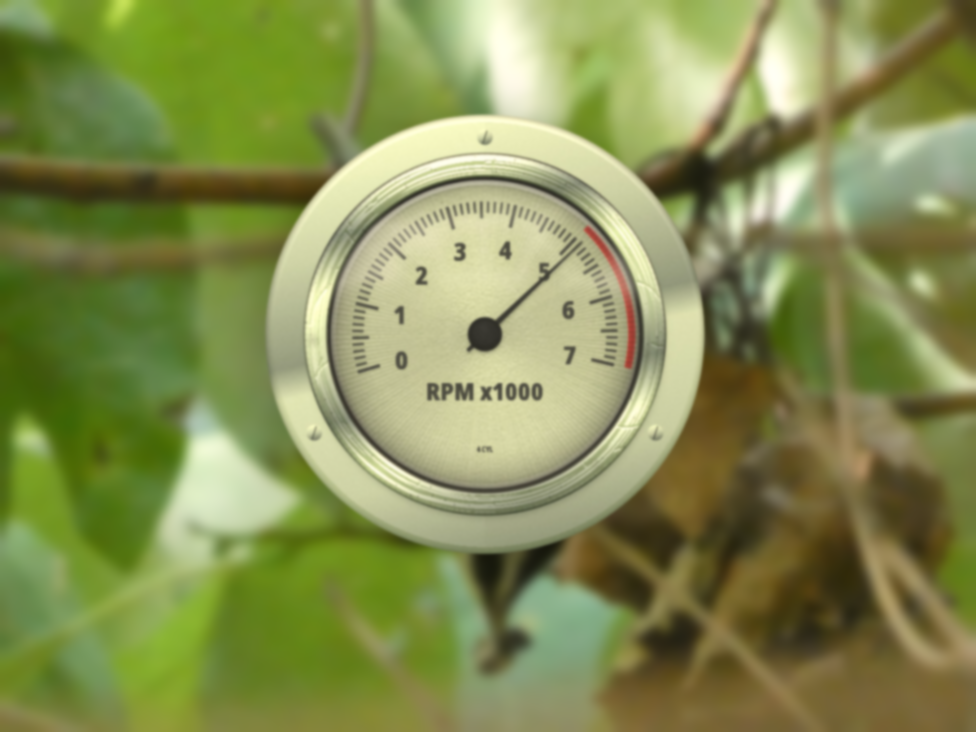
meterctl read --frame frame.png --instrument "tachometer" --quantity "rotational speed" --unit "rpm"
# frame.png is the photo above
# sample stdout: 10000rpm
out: 5100rpm
